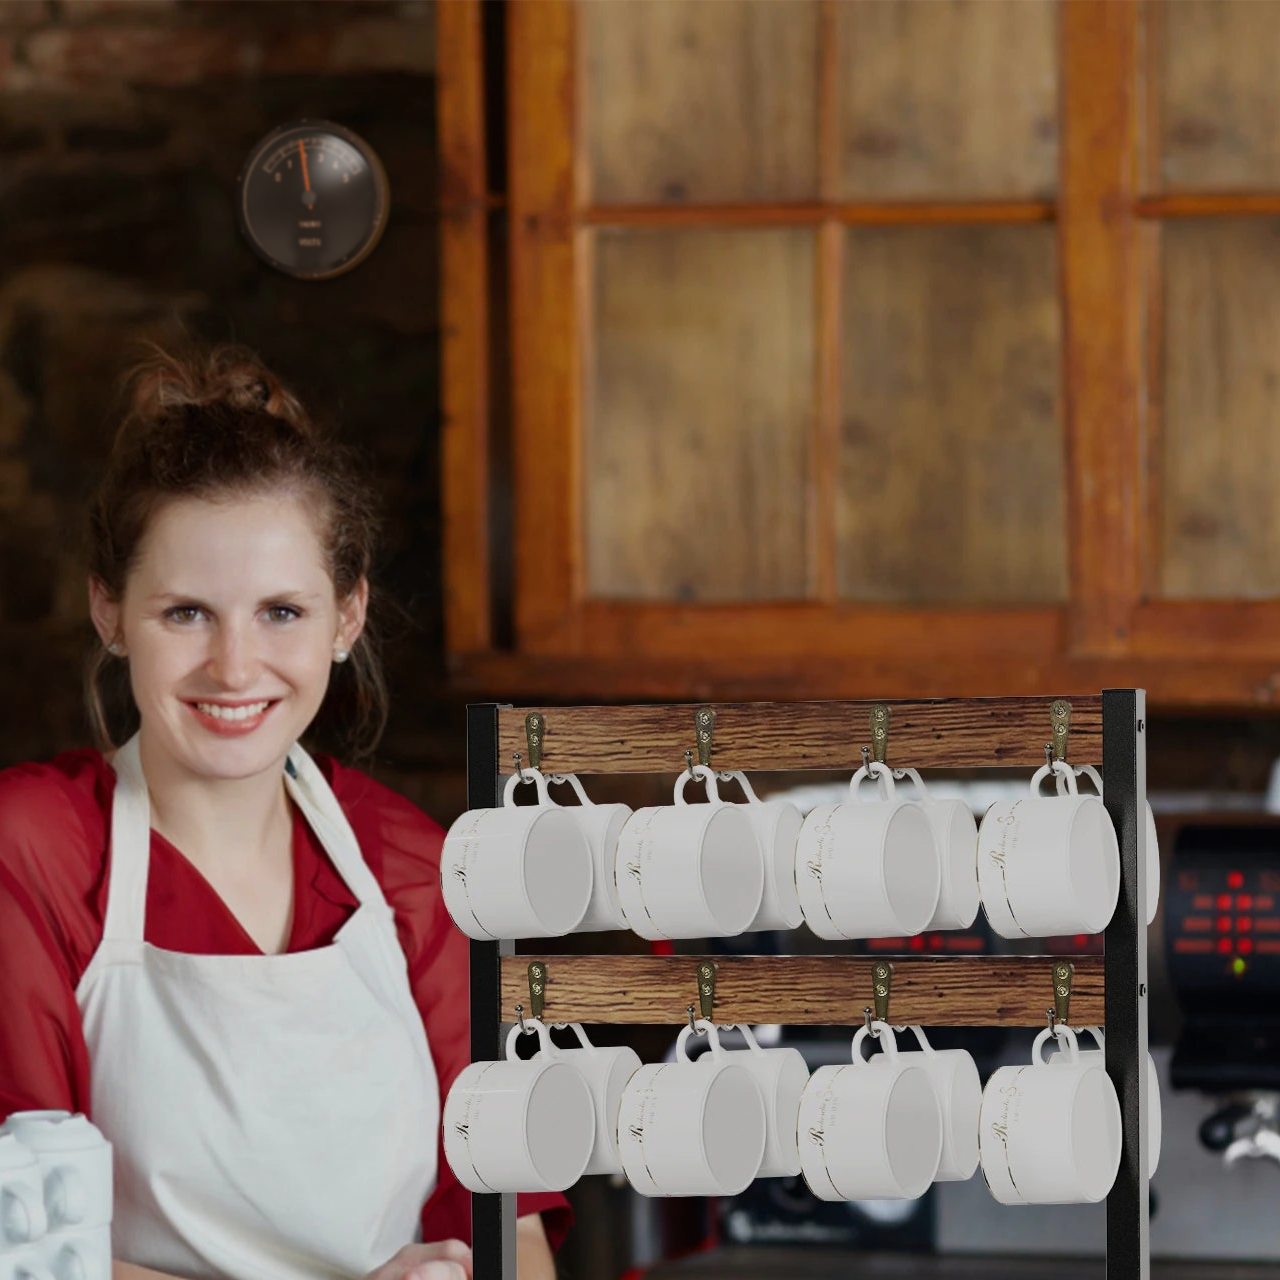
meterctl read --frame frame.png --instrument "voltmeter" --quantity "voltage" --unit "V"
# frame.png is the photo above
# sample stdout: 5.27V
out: 2V
